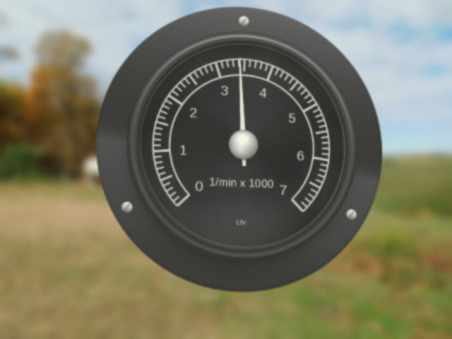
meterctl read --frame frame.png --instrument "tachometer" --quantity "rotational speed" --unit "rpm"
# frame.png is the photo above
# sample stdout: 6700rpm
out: 3400rpm
